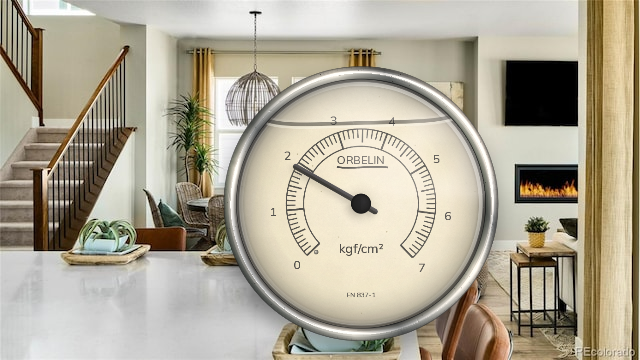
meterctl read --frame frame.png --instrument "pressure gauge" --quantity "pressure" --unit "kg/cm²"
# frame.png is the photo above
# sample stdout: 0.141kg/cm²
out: 1.9kg/cm²
